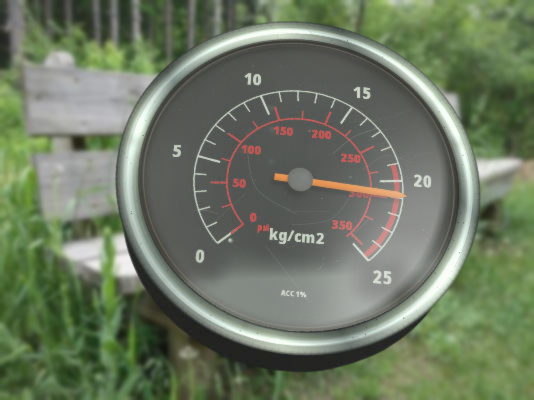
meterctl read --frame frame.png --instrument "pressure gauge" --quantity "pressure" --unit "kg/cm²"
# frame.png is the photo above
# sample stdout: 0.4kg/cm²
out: 21kg/cm²
